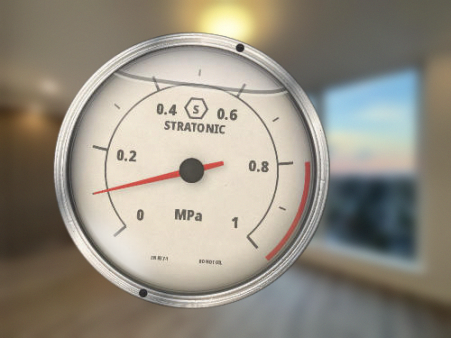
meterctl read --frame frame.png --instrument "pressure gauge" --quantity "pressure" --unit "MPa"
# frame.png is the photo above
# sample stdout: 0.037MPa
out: 0.1MPa
